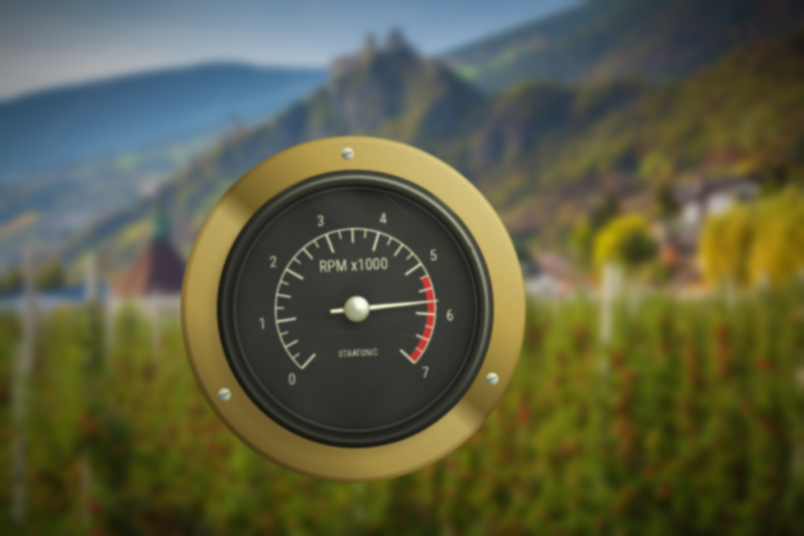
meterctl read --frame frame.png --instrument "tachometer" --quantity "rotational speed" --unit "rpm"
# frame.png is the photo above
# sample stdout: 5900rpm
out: 5750rpm
